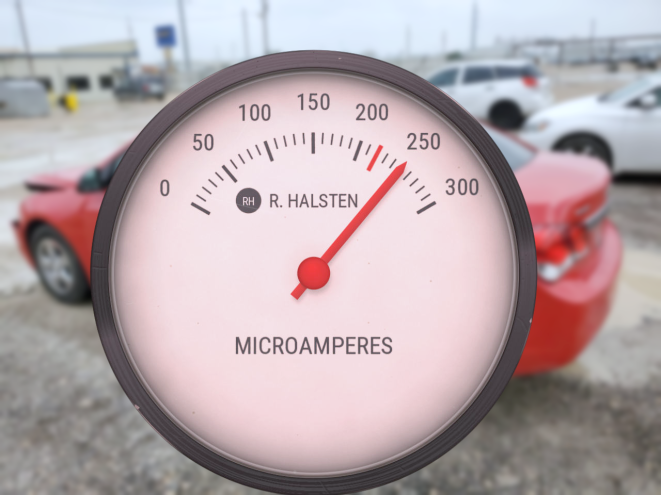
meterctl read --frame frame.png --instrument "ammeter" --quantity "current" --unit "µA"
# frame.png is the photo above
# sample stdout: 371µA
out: 250µA
